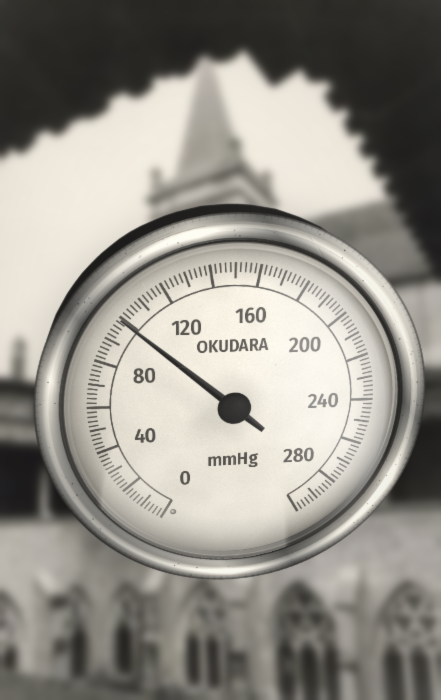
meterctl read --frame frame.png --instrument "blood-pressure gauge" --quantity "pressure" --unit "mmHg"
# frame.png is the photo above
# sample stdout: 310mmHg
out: 100mmHg
